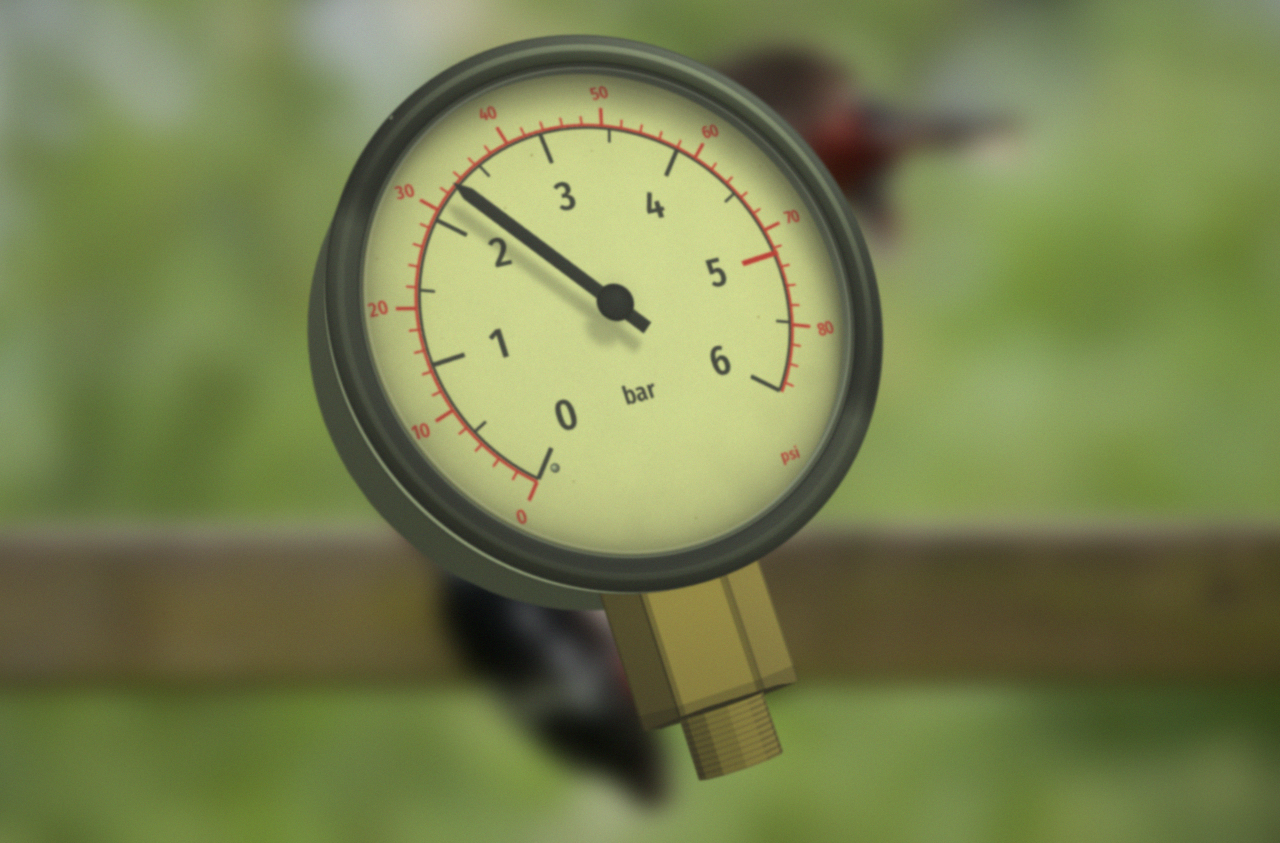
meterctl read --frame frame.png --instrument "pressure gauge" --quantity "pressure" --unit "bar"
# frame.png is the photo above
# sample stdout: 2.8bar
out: 2.25bar
